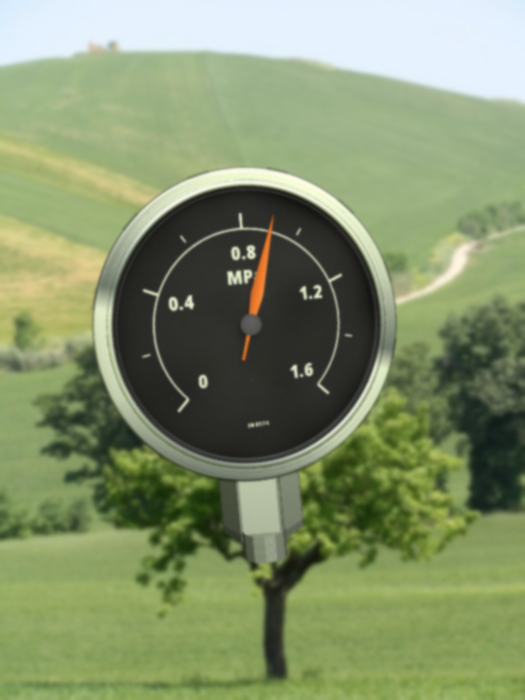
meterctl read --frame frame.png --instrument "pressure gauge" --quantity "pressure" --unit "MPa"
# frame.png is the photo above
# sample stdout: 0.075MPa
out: 0.9MPa
